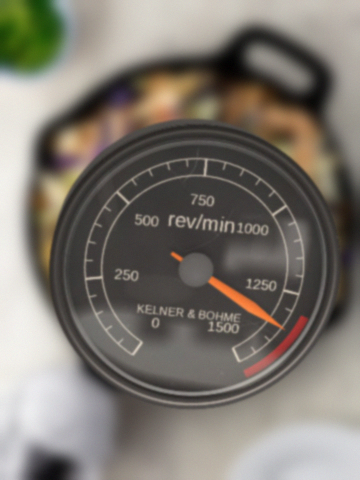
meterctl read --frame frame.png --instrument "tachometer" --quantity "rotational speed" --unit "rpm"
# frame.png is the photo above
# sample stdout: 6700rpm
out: 1350rpm
